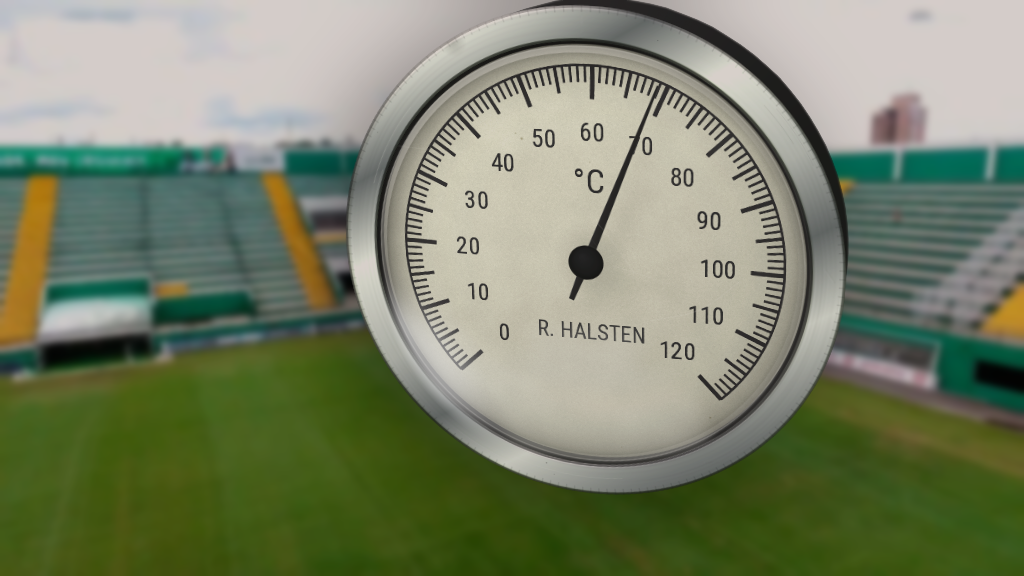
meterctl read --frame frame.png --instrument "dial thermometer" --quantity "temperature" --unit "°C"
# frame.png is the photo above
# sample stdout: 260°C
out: 69°C
